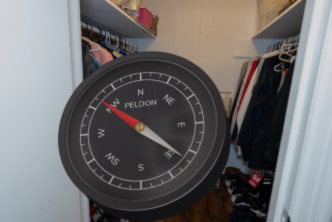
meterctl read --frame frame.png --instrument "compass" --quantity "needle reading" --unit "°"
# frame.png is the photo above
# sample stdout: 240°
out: 310°
